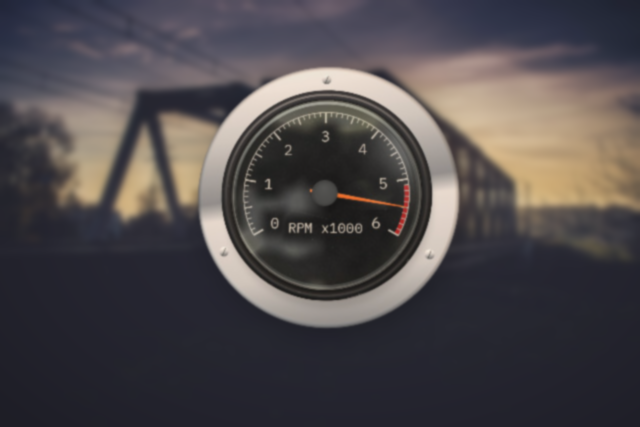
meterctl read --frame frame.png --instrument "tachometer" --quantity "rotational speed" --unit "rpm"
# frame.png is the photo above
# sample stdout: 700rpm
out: 5500rpm
